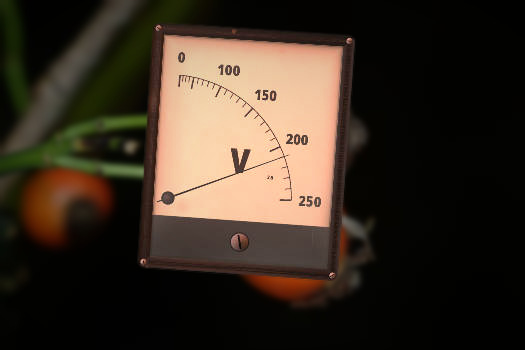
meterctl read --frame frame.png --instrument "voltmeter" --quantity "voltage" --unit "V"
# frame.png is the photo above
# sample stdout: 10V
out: 210V
